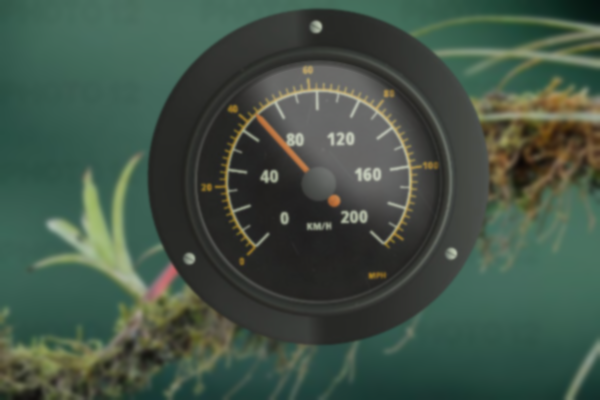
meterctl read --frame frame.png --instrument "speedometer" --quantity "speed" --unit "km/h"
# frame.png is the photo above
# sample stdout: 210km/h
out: 70km/h
